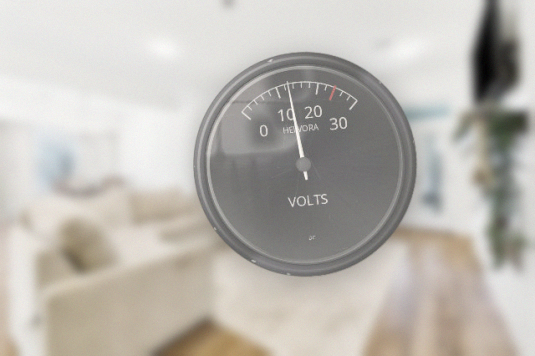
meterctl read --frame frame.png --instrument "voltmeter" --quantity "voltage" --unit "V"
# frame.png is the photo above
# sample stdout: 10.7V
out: 13V
